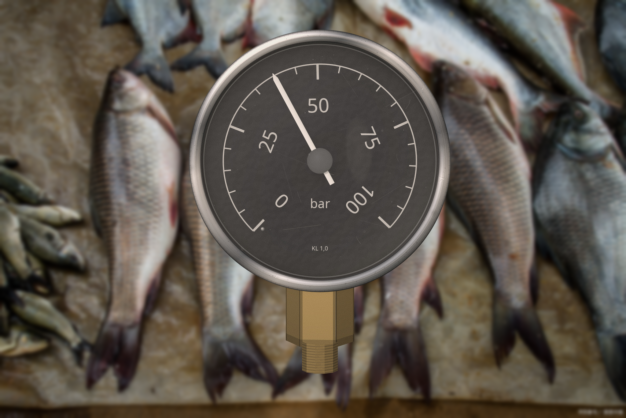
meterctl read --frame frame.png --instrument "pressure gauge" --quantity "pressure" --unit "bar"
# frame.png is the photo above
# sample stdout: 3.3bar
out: 40bar
